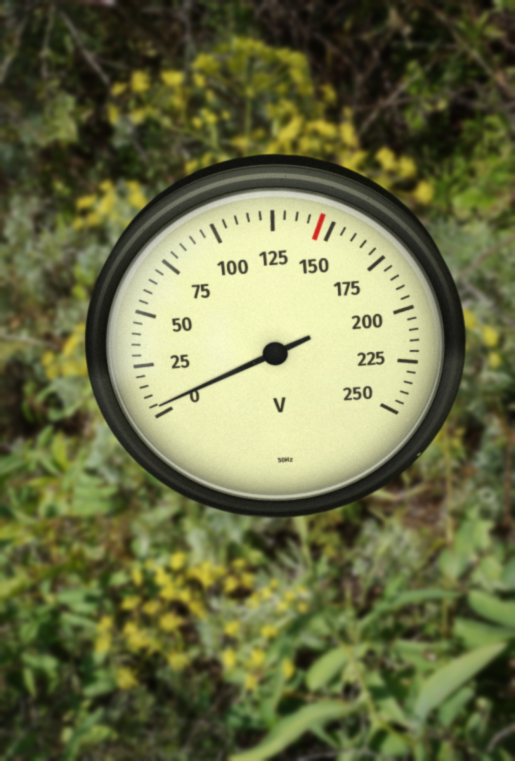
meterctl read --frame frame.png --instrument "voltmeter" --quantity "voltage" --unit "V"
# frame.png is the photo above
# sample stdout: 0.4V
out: 5V
